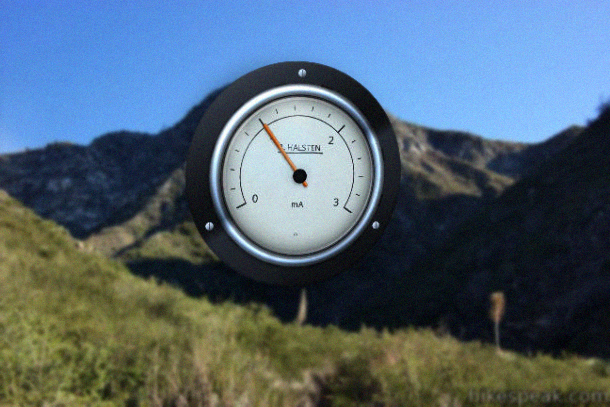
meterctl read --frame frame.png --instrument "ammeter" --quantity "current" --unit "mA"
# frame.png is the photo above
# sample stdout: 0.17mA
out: 1mA
